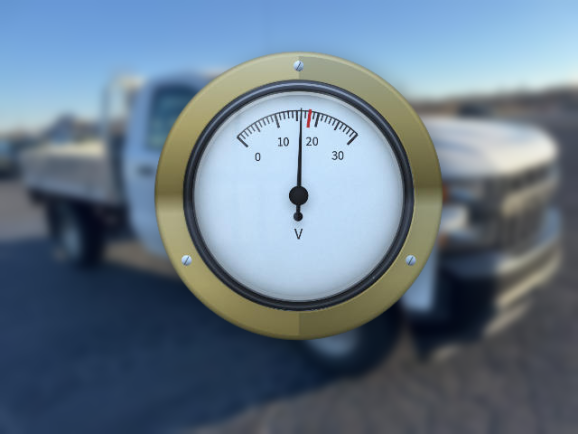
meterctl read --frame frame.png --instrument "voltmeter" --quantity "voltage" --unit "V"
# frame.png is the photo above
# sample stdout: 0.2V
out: 16V
